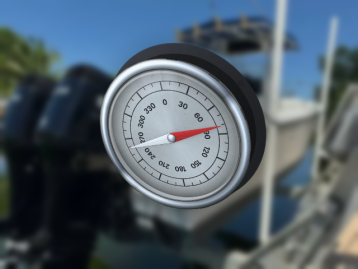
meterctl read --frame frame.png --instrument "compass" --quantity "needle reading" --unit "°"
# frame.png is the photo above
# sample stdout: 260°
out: 80°
